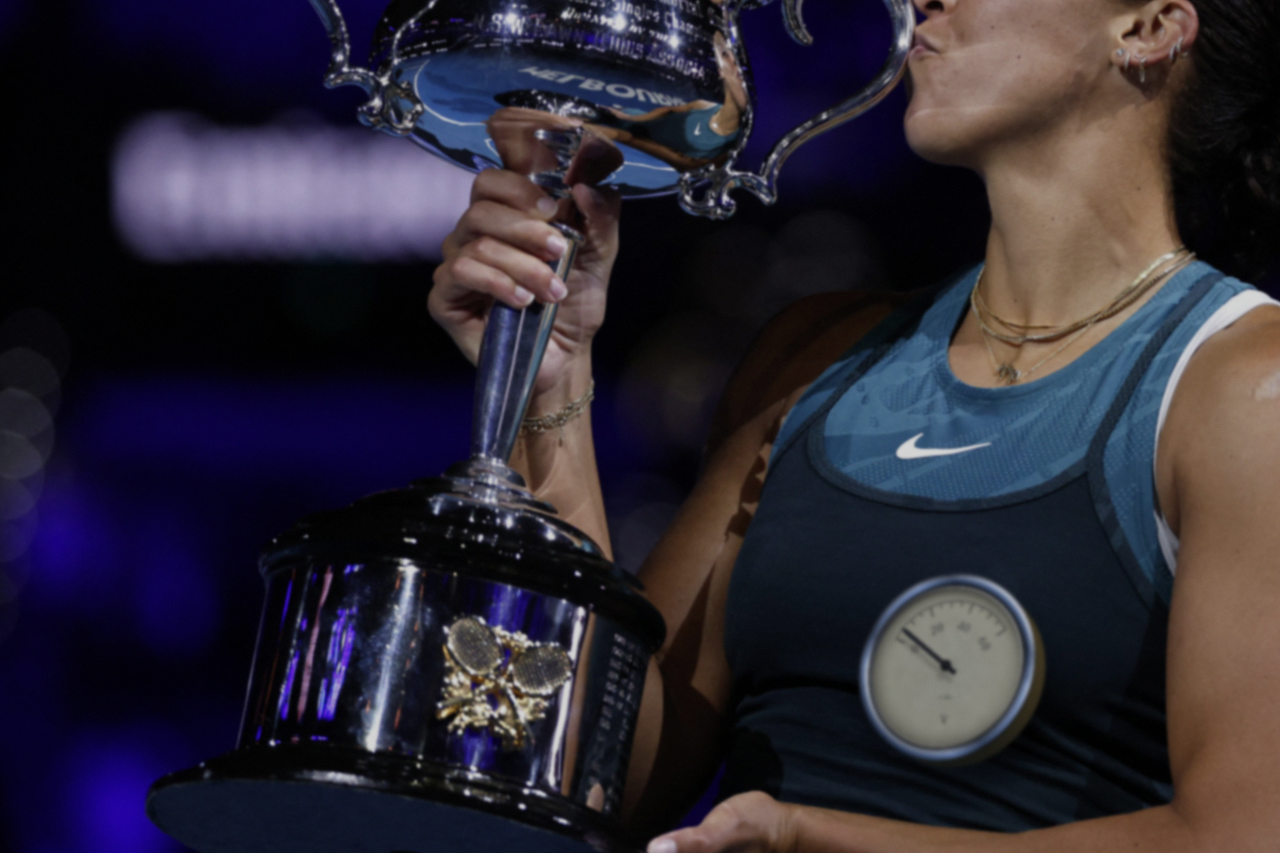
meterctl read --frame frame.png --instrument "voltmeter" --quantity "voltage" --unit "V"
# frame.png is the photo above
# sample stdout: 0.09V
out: 5V
